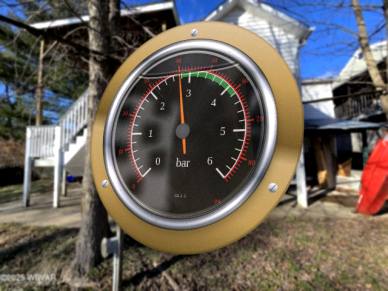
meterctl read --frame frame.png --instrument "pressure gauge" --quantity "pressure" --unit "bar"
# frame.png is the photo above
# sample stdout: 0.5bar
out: 2.8bar
